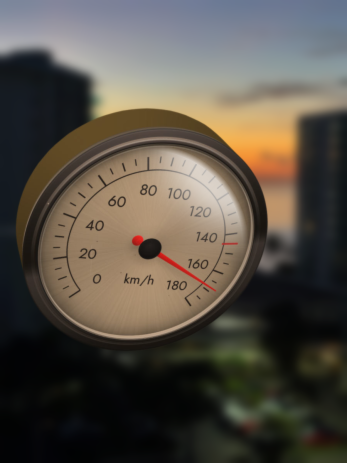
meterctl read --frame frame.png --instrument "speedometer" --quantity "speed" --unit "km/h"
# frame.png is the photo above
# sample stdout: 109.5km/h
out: 167.5km/h
